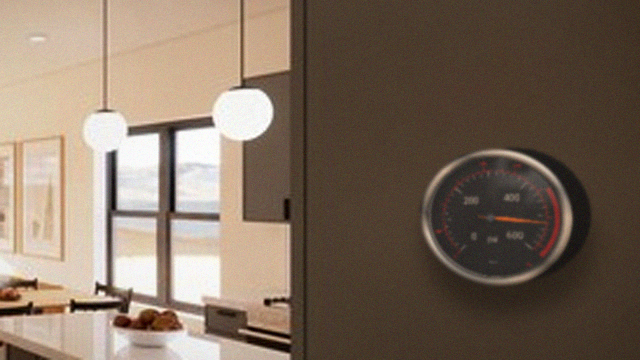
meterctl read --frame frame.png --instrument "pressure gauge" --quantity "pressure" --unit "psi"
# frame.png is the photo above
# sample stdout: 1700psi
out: 520psi
